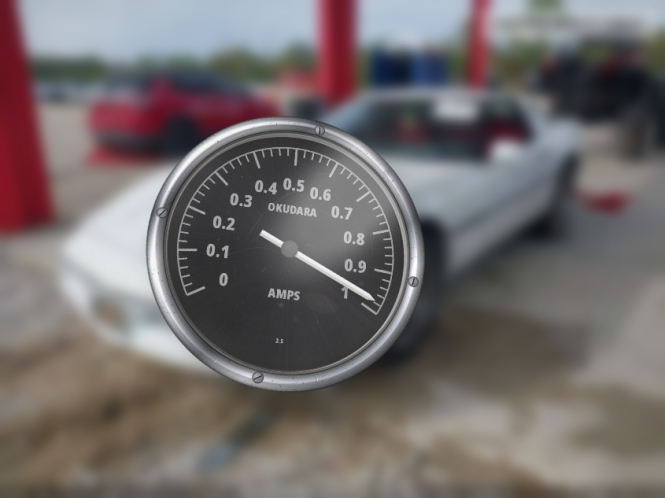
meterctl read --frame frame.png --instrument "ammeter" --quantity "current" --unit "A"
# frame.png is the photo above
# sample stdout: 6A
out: 0.98A
